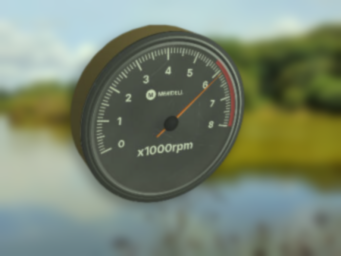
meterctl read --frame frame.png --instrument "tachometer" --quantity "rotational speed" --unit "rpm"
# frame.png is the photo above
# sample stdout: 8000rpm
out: 6000rpm
